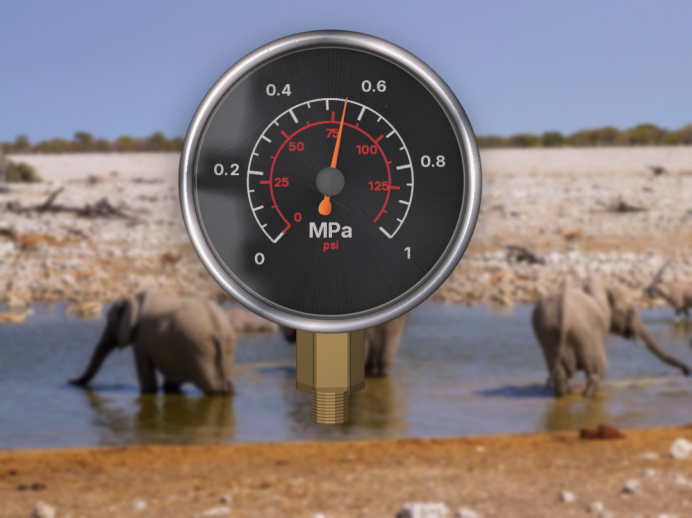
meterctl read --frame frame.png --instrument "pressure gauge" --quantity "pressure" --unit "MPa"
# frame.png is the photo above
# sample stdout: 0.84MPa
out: 0.55MPa
